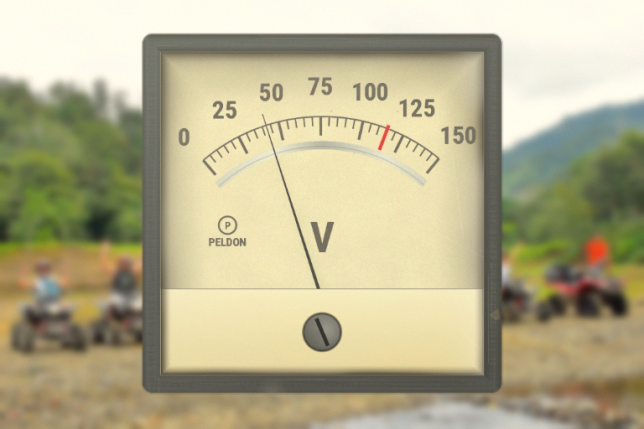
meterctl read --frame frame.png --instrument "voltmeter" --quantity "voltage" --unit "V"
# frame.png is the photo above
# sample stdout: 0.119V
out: 42.5V
